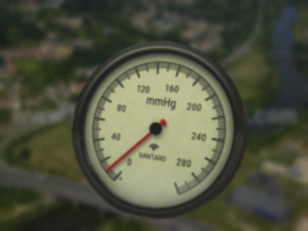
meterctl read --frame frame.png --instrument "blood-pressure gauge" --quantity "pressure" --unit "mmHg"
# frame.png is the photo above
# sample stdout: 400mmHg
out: 10mmHg
